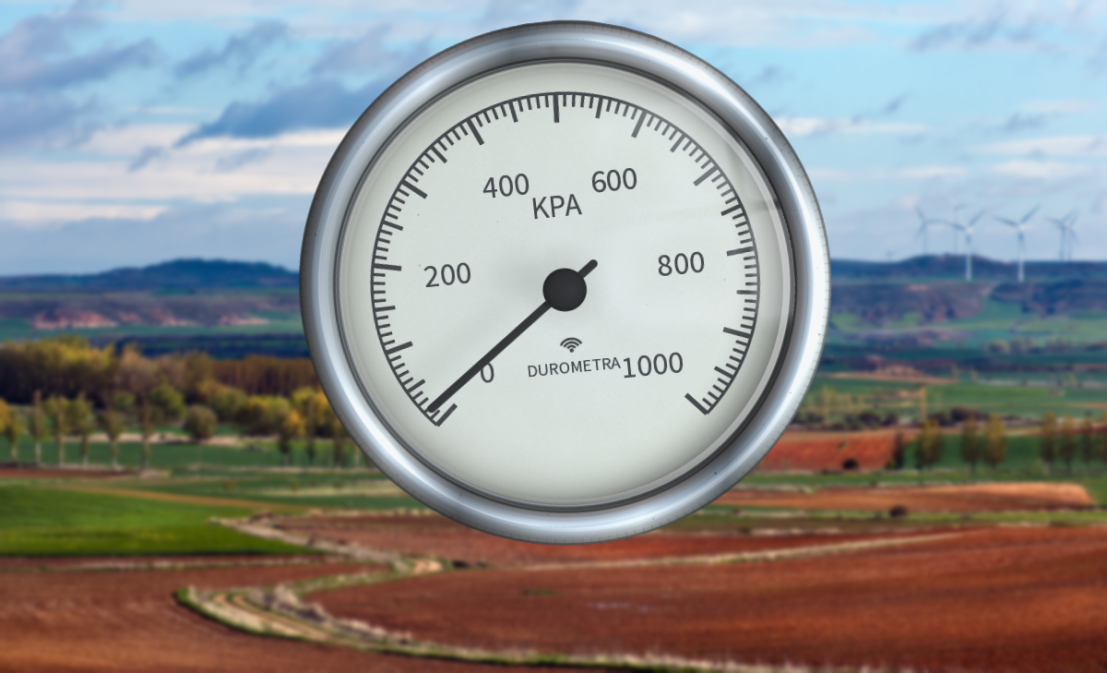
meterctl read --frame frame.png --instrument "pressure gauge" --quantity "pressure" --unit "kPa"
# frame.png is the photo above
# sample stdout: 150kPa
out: 20kPa
